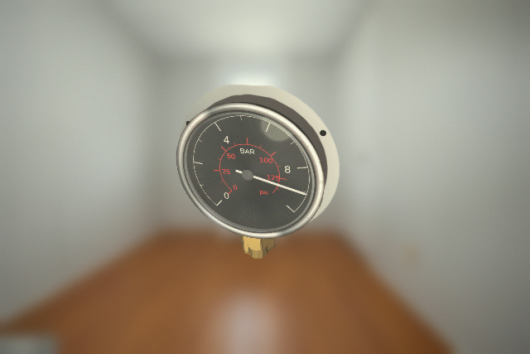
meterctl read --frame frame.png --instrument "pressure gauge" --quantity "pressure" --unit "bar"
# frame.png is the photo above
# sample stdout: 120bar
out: 9bar
